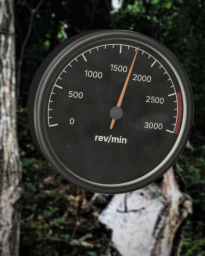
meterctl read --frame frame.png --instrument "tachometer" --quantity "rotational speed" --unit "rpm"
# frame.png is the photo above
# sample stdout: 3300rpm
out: 1700rpm
